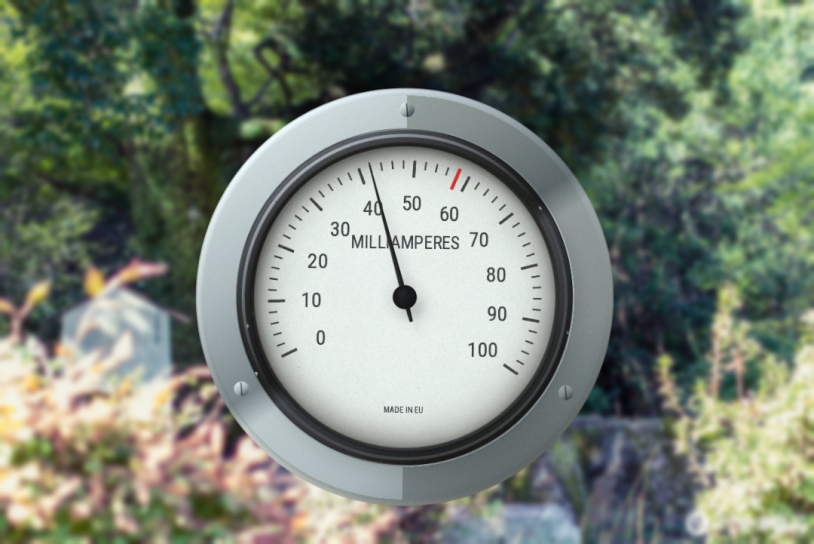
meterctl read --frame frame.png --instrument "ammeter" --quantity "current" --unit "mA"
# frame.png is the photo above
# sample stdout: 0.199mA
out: 42mA
